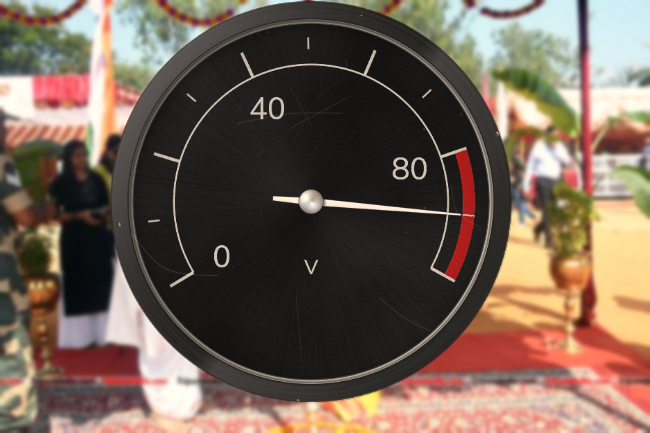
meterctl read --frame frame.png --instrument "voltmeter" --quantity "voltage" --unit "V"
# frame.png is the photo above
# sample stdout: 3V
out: 90V
